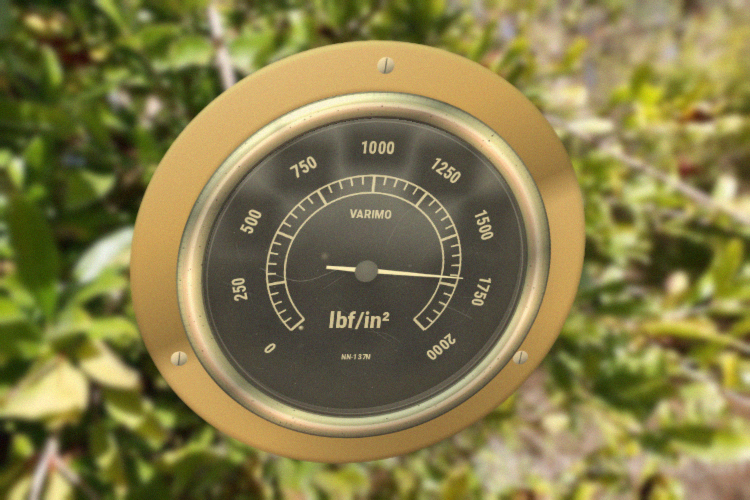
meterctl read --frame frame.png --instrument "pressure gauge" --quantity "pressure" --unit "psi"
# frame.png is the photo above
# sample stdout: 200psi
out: 1700psi
